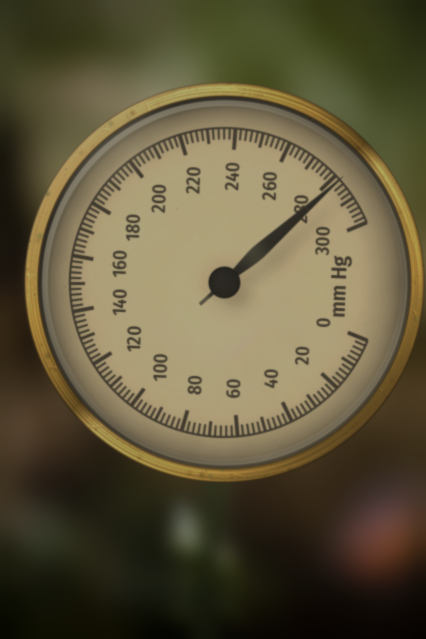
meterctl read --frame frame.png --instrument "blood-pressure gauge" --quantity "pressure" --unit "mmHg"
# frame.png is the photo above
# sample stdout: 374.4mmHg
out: 282mmHg
